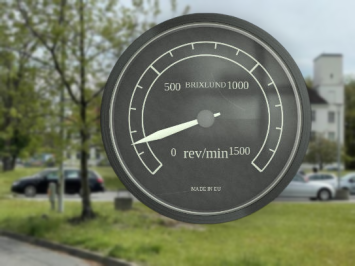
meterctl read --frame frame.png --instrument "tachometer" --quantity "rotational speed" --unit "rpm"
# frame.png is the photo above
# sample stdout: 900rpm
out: 150rpm
